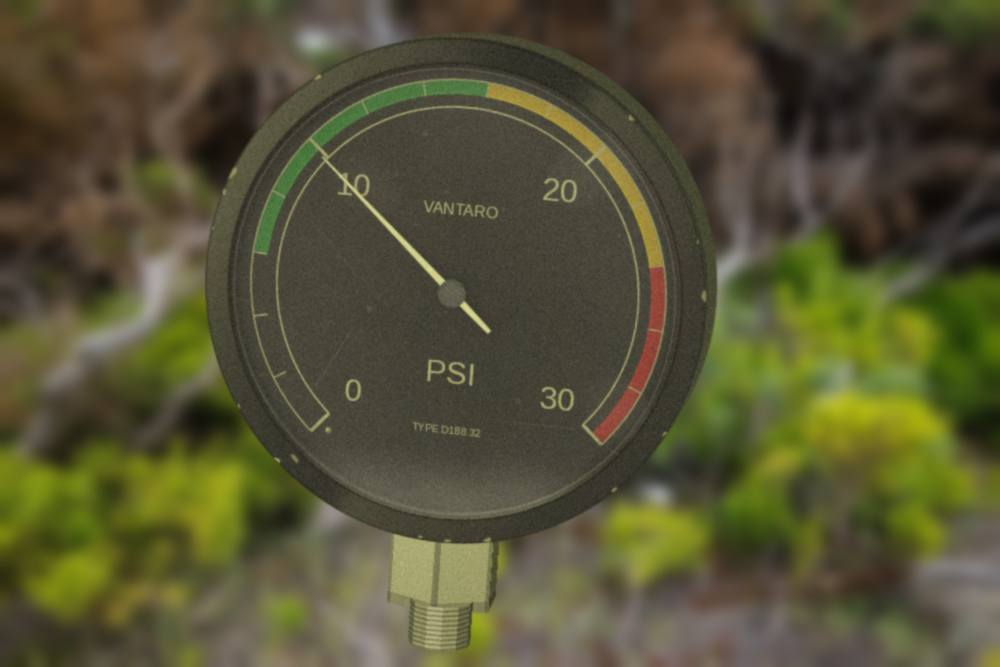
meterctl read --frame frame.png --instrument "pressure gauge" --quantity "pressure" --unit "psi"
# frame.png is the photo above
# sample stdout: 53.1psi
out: 10psi
